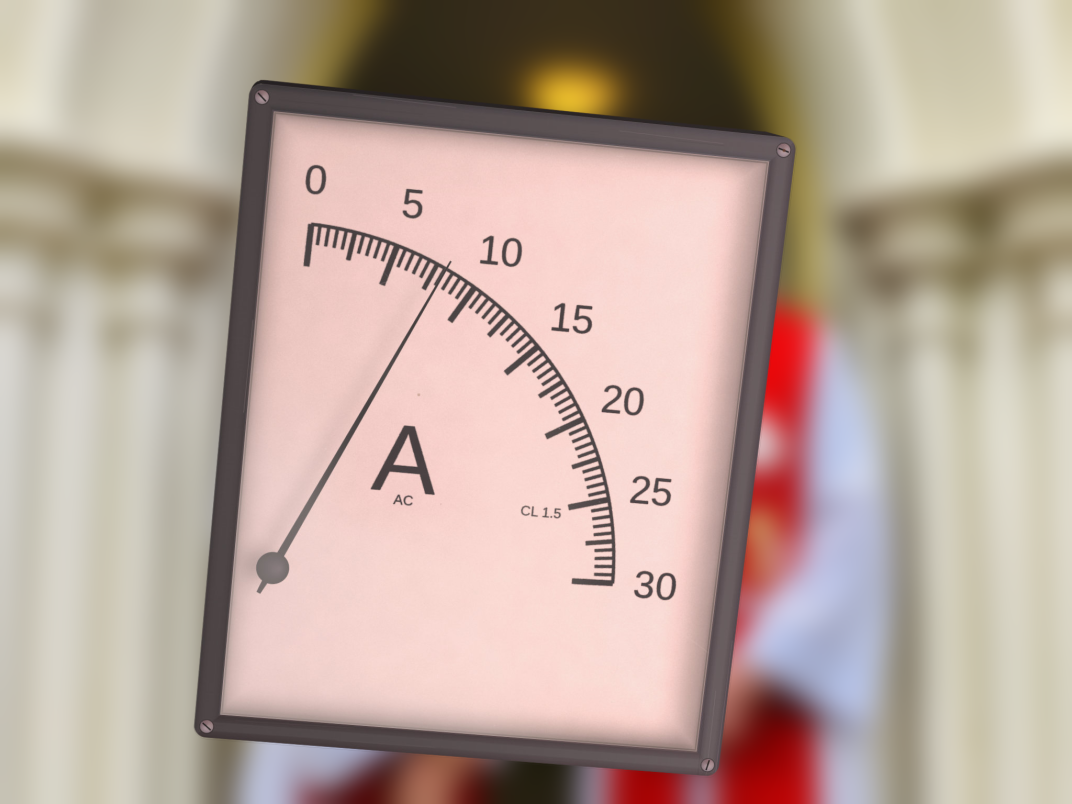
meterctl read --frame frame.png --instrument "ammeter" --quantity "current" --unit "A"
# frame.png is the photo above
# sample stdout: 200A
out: 8A
